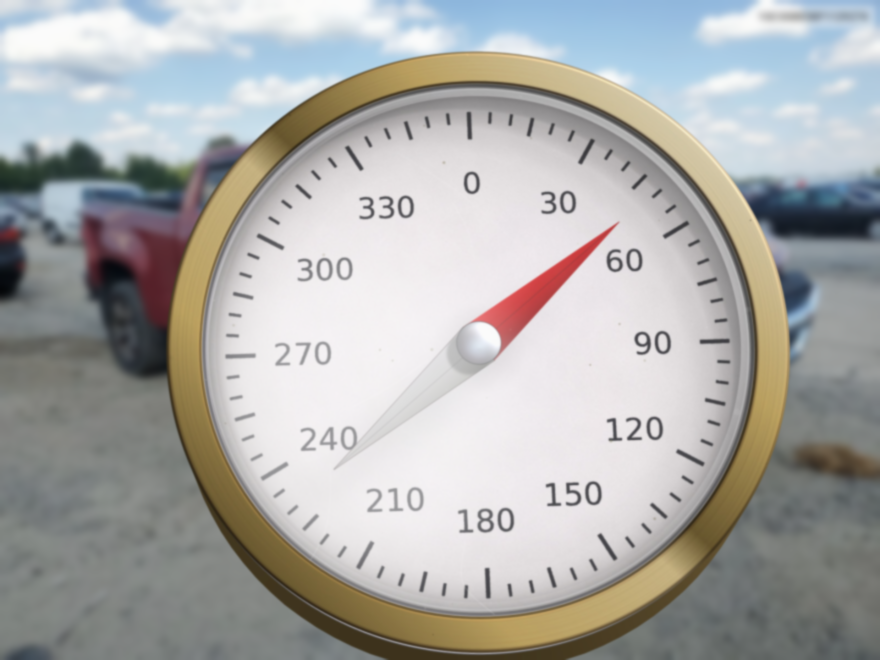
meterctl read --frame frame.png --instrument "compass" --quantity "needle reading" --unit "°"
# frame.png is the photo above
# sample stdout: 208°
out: 50°
